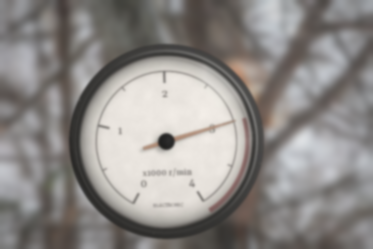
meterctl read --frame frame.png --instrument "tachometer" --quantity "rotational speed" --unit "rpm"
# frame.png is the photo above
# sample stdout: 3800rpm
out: 3000rpm
